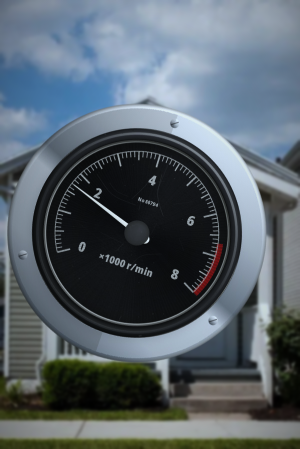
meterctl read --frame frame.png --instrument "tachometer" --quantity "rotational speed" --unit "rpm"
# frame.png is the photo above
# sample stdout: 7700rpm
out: 1700rpm
